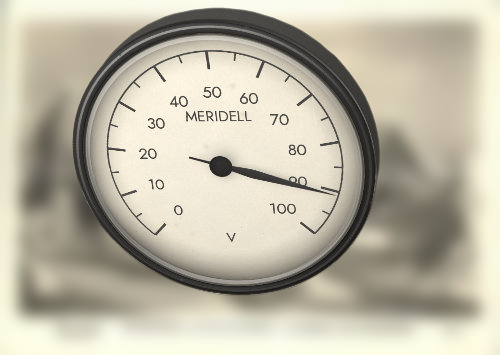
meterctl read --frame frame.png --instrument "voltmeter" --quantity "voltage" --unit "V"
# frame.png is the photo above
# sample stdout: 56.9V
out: 90V
